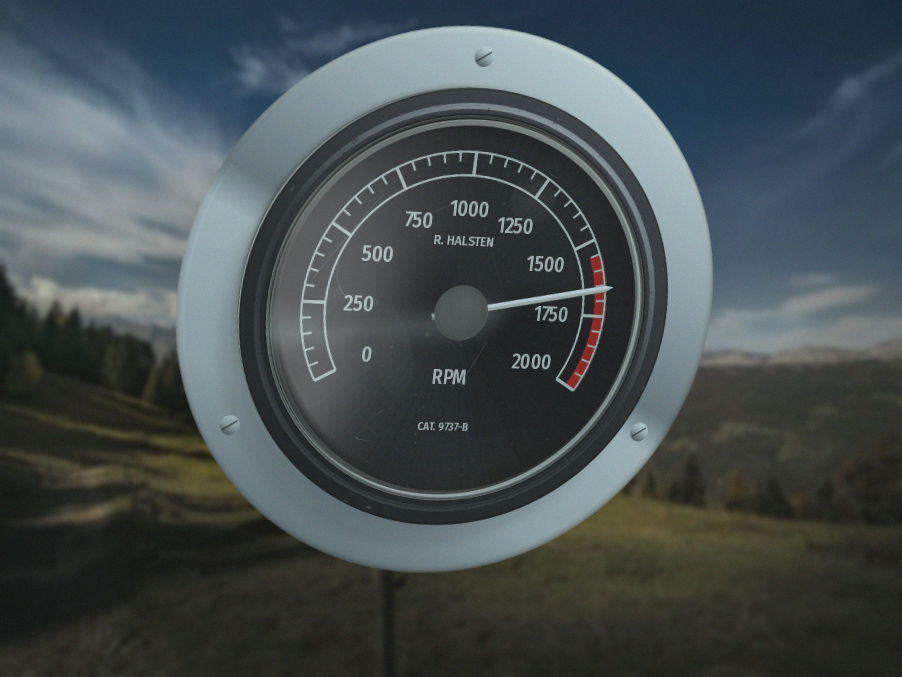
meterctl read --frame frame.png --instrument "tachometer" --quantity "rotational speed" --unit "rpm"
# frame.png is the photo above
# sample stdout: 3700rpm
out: 1650rpm
